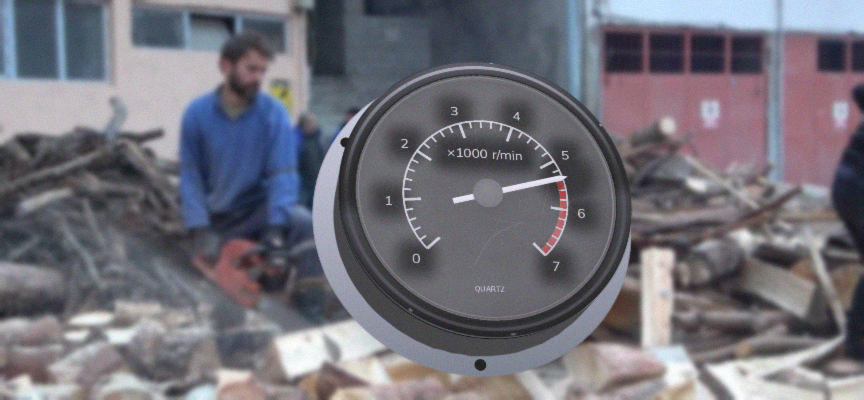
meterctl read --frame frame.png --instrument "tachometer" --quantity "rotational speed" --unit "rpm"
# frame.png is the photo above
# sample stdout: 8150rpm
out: 5400rpm
